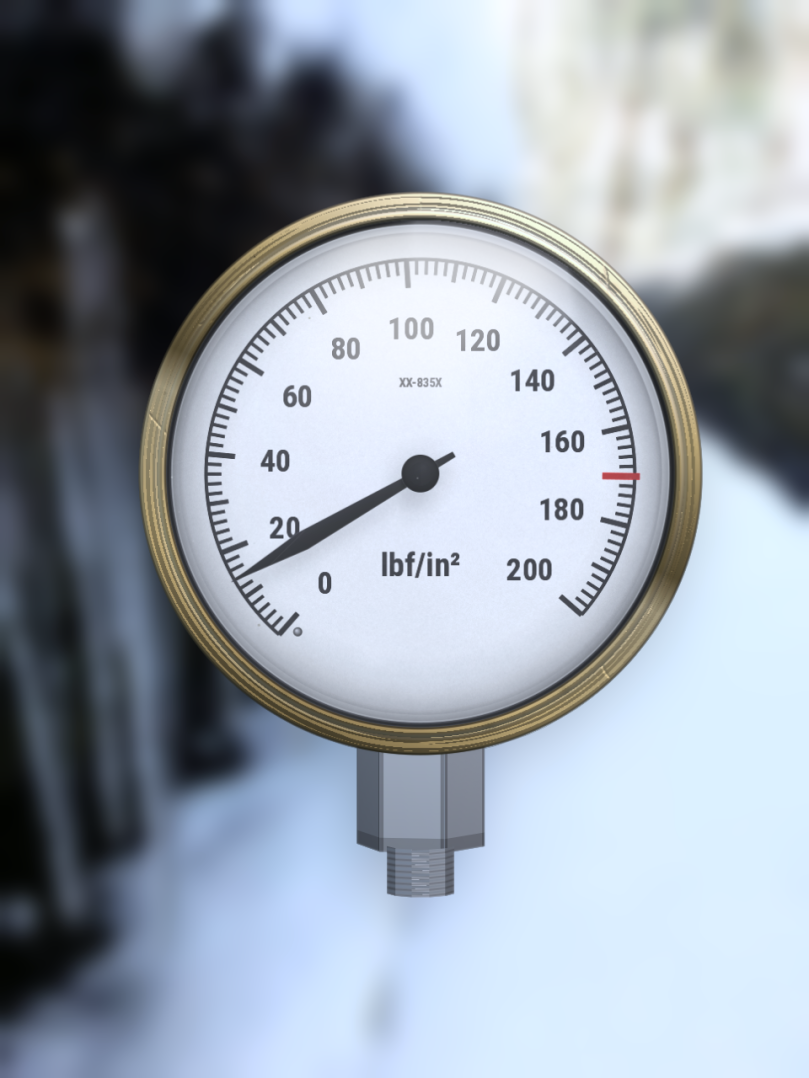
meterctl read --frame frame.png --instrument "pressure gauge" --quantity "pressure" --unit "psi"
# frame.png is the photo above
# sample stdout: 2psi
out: 14psi
